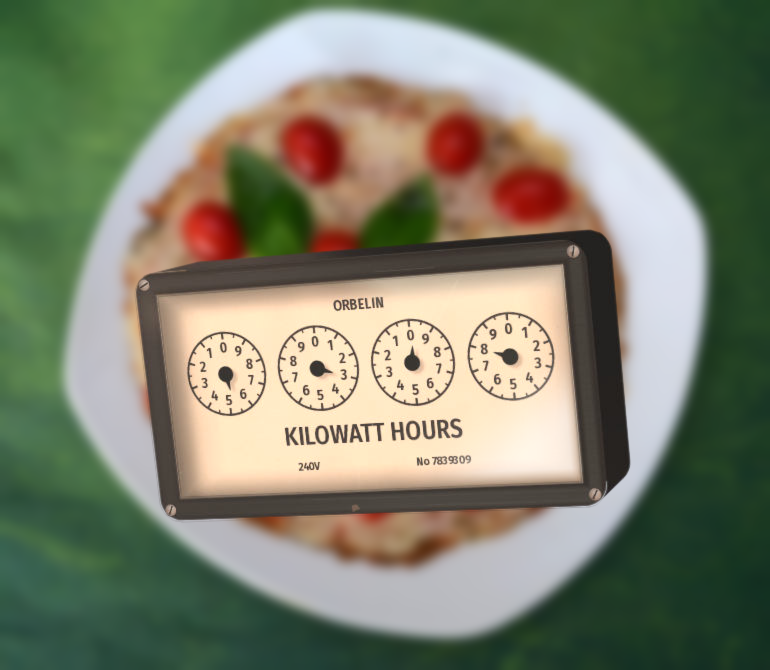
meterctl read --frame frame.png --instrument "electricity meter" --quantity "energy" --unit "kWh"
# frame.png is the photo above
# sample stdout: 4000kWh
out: 5298kWh
